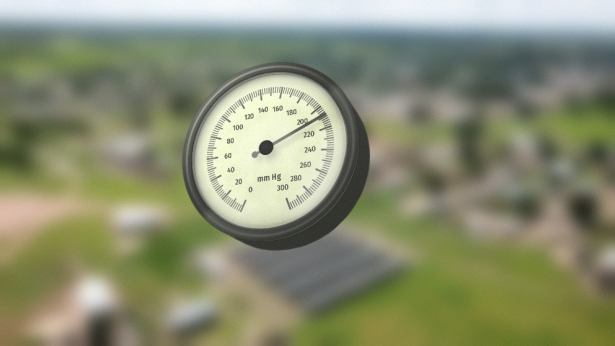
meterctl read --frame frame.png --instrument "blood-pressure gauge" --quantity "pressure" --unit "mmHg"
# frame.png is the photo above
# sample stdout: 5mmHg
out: 210mmHg
